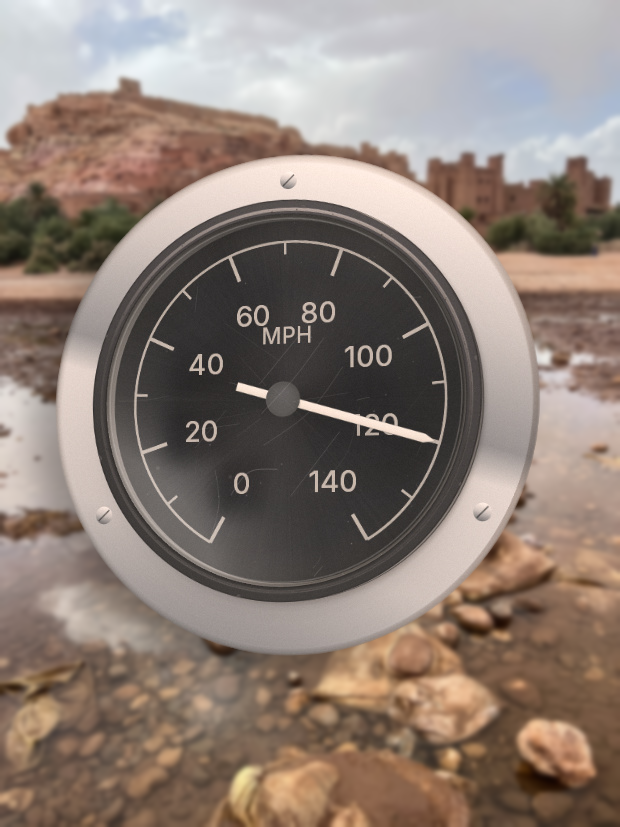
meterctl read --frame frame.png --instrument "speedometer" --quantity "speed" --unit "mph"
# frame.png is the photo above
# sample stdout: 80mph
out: 120mph
